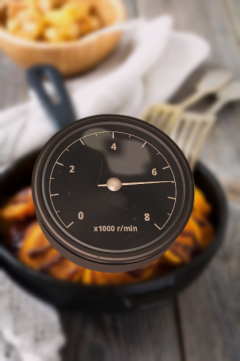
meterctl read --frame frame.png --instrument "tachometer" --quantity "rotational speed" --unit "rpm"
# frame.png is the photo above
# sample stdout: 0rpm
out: 6500rpm
